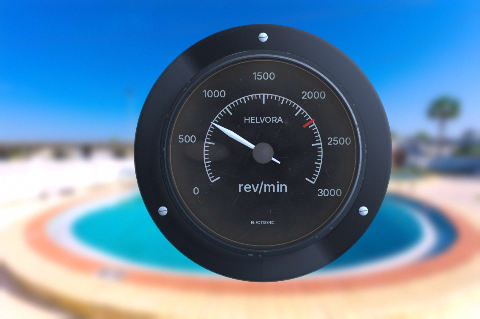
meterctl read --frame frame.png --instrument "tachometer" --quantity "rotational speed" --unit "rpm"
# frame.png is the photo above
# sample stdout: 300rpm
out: 750rpm
